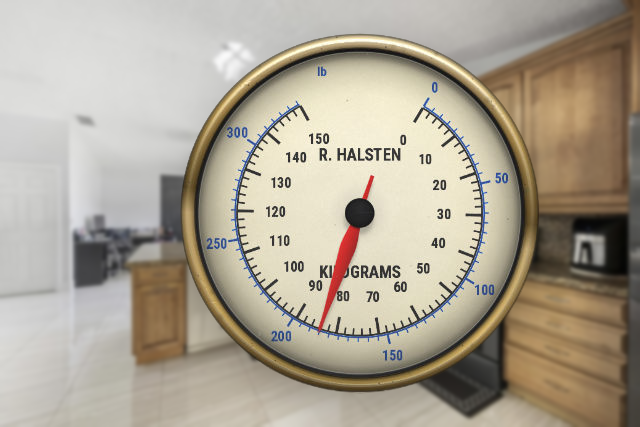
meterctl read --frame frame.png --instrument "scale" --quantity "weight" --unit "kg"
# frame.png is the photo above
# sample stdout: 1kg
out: 84kg
